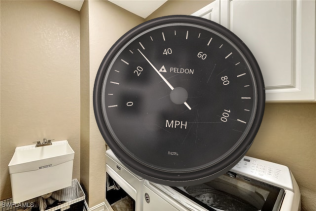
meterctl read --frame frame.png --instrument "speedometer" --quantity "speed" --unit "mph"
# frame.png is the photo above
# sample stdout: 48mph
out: 27.5mph
